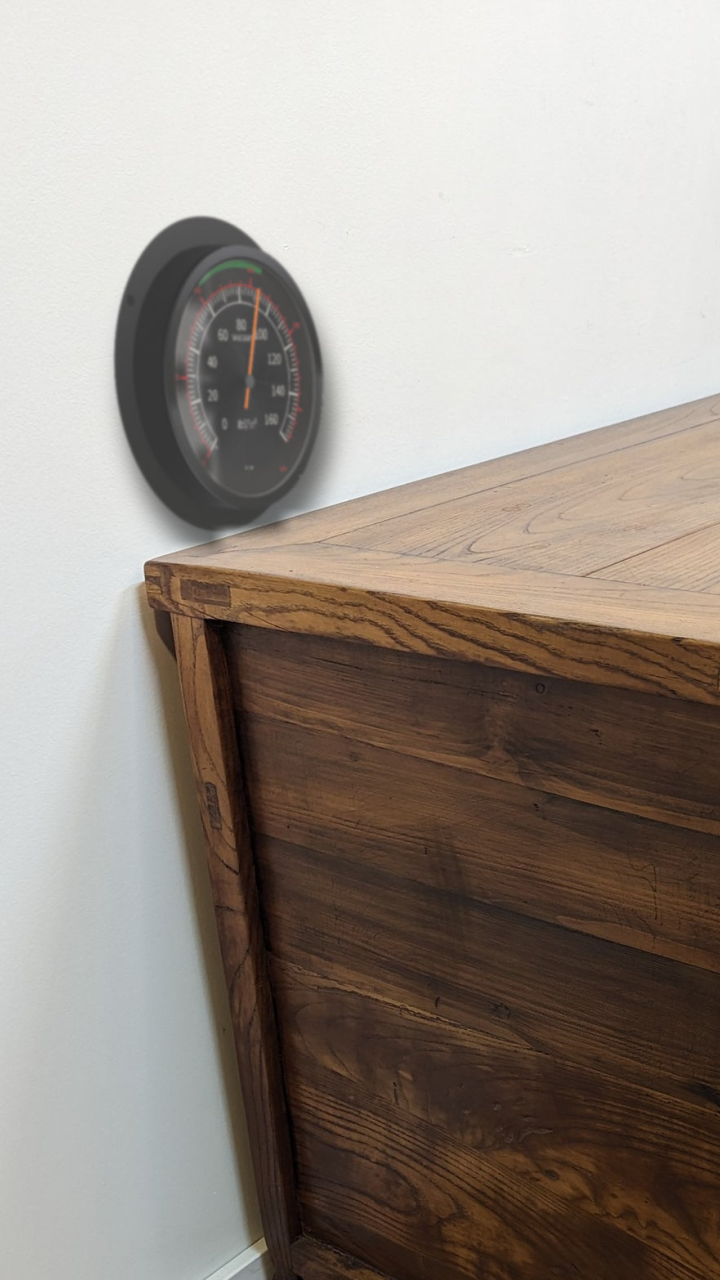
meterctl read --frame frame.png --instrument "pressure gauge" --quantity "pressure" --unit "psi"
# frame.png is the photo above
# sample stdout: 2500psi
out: 90psi
